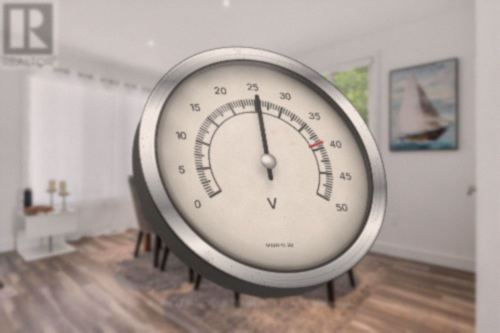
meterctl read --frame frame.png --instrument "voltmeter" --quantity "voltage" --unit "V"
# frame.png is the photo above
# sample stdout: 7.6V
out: 25V
